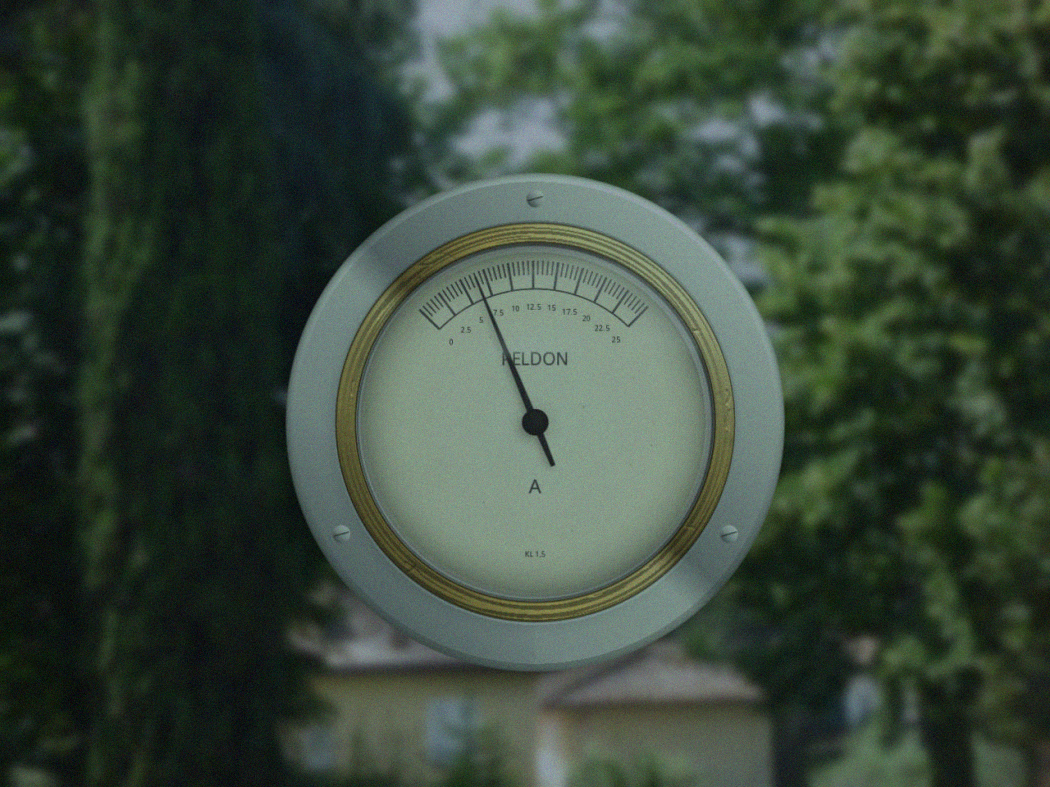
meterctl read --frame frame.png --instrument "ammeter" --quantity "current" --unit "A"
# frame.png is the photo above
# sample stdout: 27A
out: 6.5A
